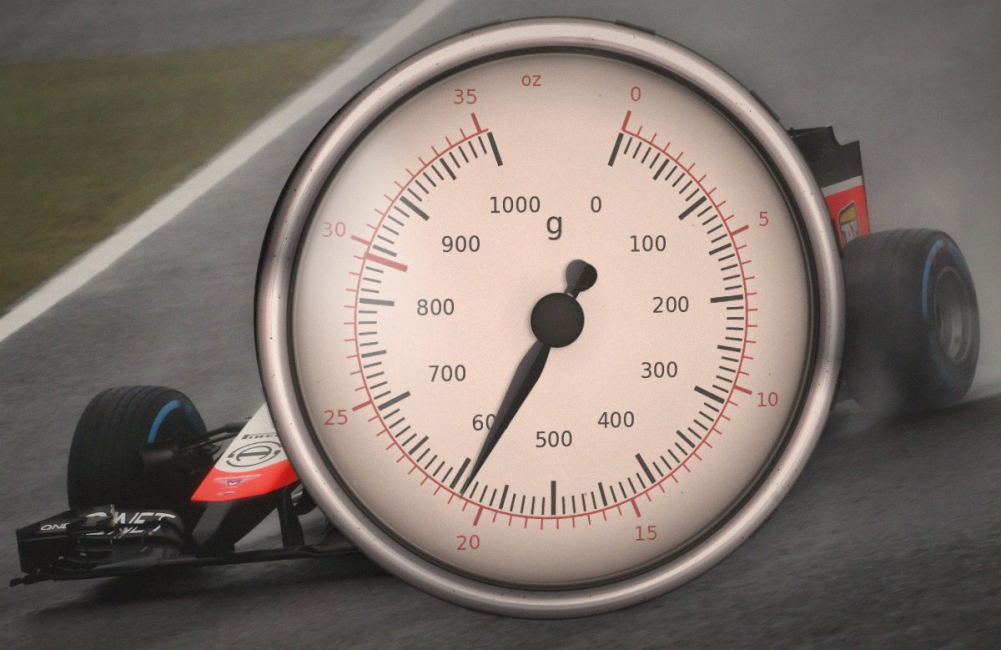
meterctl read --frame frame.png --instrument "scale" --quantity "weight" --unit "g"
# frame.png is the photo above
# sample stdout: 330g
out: 590g
